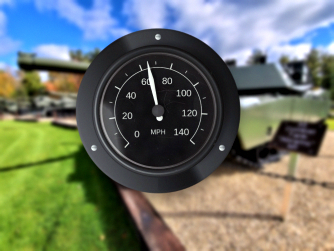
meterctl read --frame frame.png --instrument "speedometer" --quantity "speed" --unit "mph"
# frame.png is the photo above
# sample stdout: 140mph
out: 65mph
